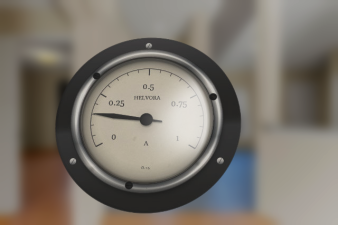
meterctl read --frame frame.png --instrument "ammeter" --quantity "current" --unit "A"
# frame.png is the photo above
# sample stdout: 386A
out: 0.15A
